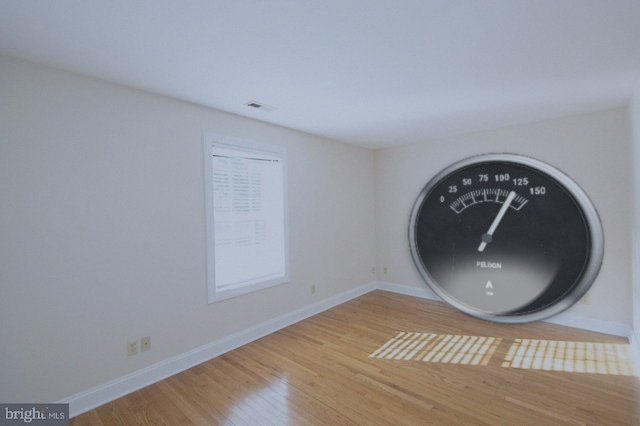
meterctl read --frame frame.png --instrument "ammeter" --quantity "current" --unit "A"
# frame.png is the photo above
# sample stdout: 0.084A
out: 125A
